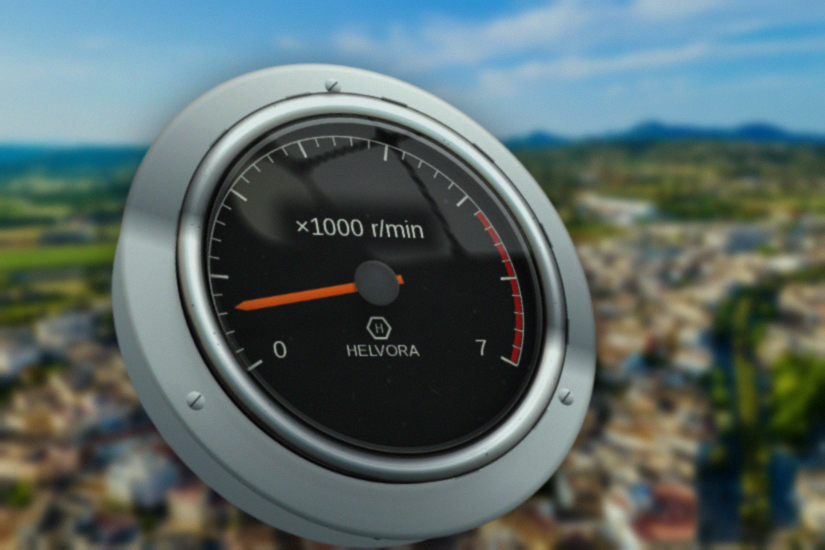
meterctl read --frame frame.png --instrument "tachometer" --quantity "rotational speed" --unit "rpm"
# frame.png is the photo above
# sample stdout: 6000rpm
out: 600rpm
